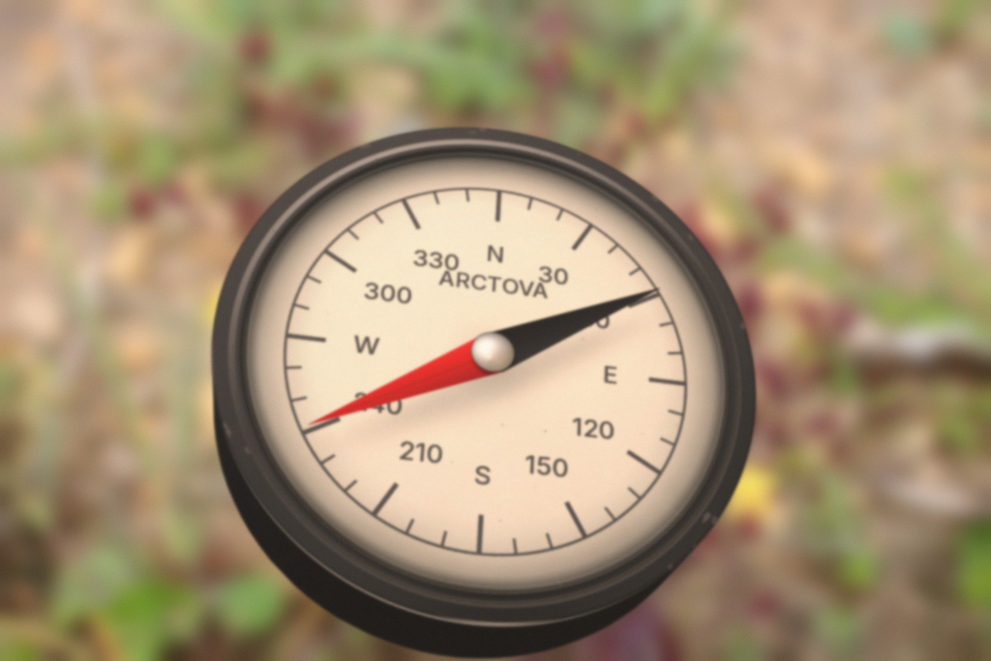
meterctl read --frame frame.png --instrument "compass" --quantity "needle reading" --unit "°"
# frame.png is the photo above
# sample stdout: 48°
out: 240°
